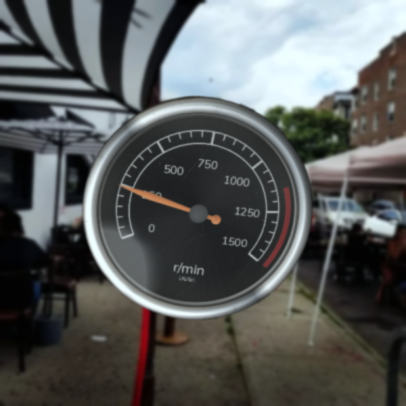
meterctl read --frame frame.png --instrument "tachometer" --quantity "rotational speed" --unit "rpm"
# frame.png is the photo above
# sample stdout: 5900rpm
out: 250rpm
